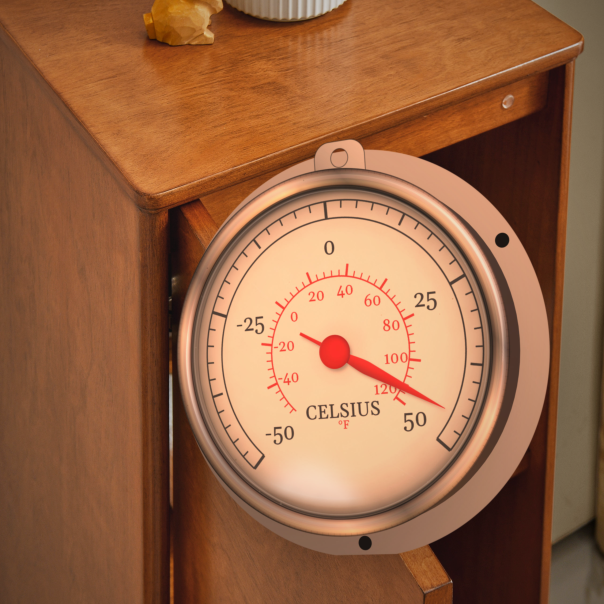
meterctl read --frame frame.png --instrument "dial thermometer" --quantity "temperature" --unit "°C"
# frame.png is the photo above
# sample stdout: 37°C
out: 45°C
